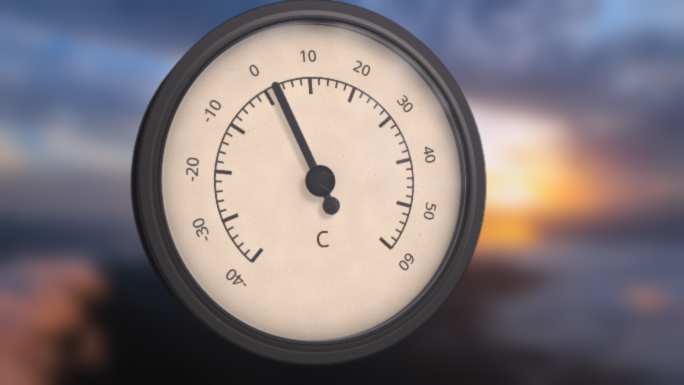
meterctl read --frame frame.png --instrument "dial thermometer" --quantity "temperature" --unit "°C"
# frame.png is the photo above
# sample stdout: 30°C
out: 2°C
